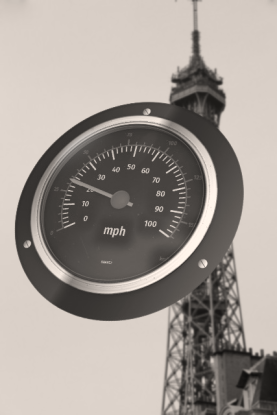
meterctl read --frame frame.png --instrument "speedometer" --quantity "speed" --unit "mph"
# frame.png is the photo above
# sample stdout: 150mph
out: 20mph
